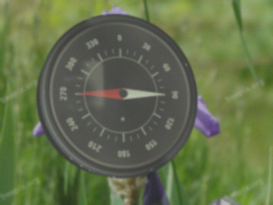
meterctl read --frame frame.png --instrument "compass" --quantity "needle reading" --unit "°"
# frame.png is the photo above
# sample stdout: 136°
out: 270°
